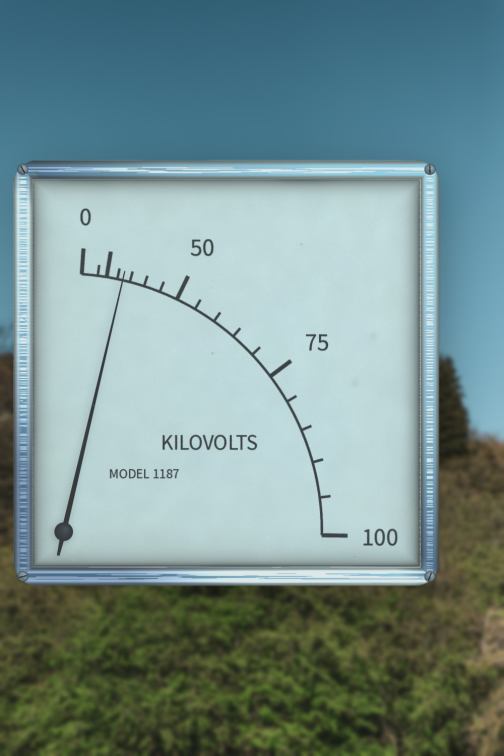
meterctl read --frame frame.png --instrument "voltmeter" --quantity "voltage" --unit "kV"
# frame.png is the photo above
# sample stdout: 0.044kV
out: 32.5kV
